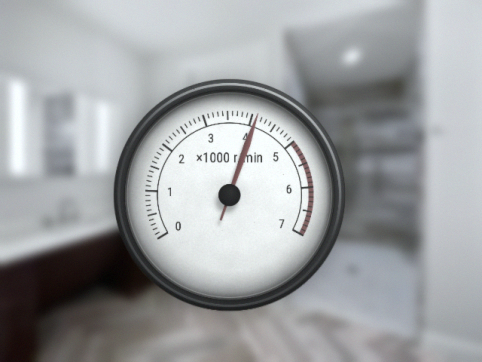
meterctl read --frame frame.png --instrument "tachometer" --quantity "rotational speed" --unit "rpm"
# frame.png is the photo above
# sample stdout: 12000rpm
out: 4100rpm
